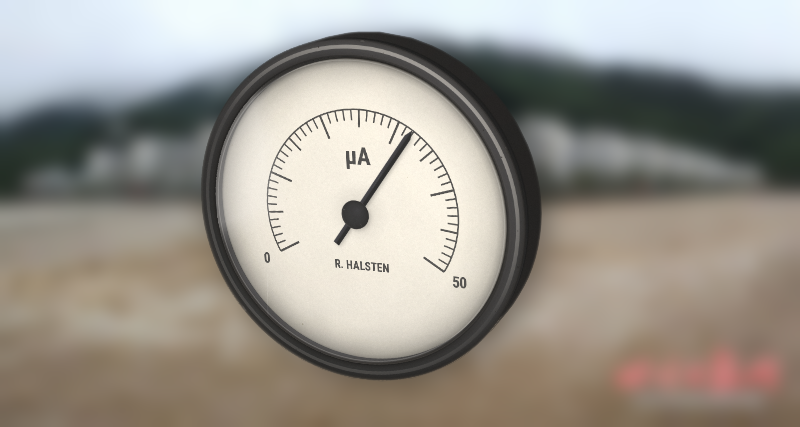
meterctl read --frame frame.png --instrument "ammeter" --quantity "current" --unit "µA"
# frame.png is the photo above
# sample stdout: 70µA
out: 32µA
